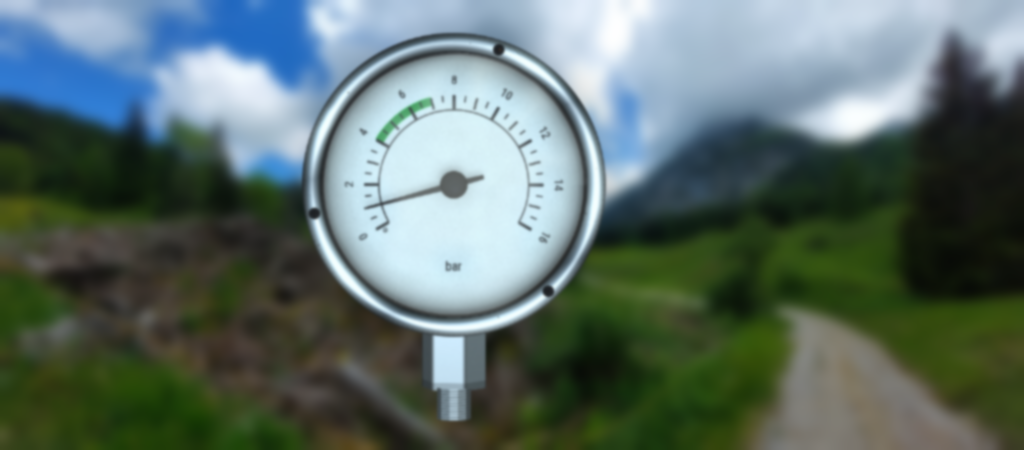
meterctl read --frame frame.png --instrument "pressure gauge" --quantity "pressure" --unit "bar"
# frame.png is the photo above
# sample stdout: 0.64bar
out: 1bar
